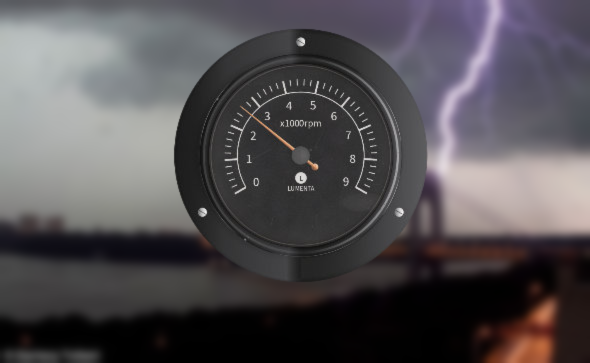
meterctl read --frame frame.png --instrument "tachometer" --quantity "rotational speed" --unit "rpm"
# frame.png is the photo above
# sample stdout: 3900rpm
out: 2600rpm
